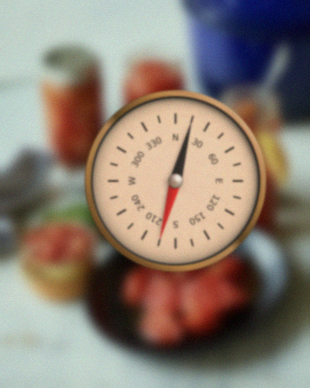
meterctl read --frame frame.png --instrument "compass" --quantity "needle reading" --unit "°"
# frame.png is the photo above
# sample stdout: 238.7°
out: 195°
